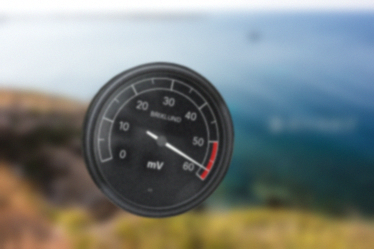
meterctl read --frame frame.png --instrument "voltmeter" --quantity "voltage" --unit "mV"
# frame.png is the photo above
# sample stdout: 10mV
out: 57.5mV
